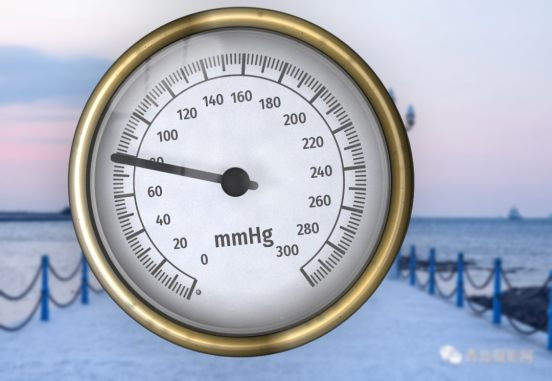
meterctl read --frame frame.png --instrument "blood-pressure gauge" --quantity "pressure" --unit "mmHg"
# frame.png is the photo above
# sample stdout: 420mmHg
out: 78mmHg
